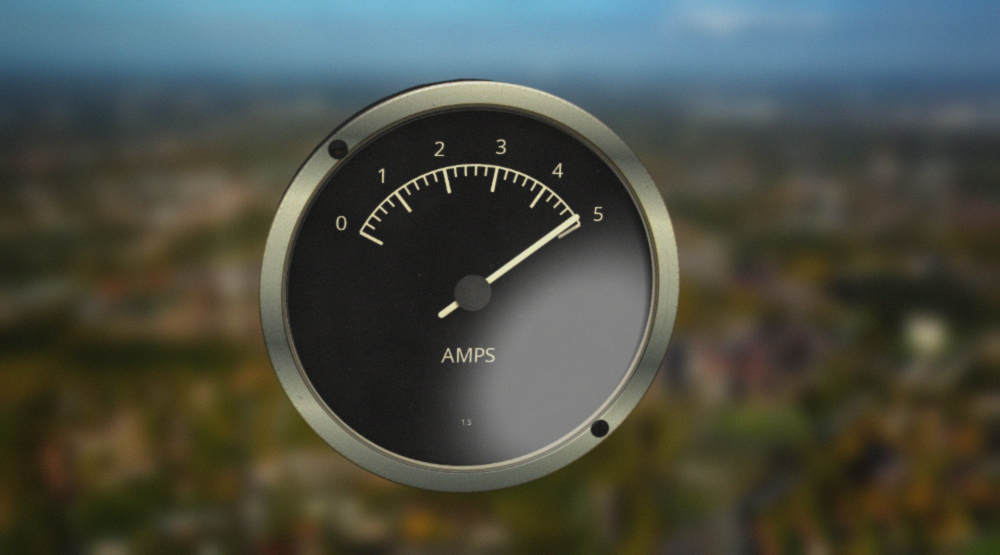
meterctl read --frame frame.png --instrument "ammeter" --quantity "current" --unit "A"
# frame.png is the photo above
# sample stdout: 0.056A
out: 4.8A
